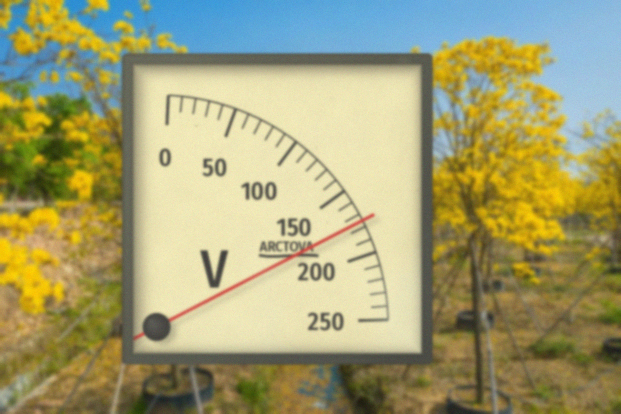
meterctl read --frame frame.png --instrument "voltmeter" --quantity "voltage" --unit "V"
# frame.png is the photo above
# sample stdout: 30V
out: 175V
